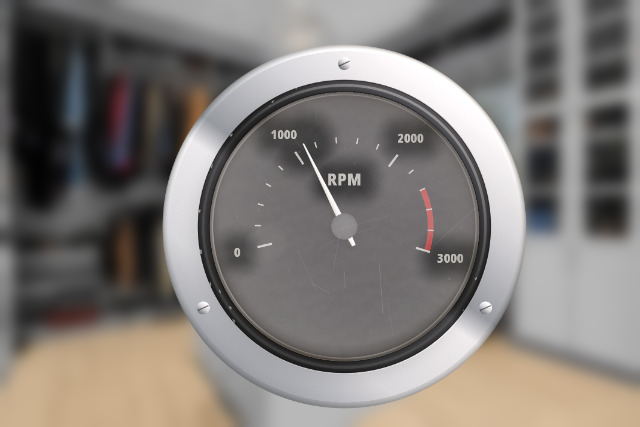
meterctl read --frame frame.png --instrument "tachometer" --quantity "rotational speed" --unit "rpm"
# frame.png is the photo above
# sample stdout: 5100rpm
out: 1100rpm
